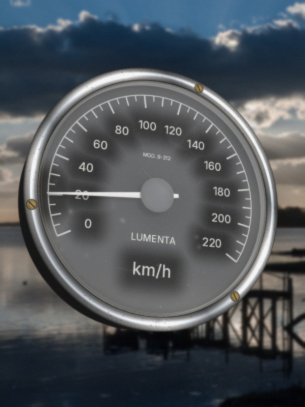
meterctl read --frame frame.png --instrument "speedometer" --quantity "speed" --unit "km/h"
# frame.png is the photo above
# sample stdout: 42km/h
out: 20km/h
